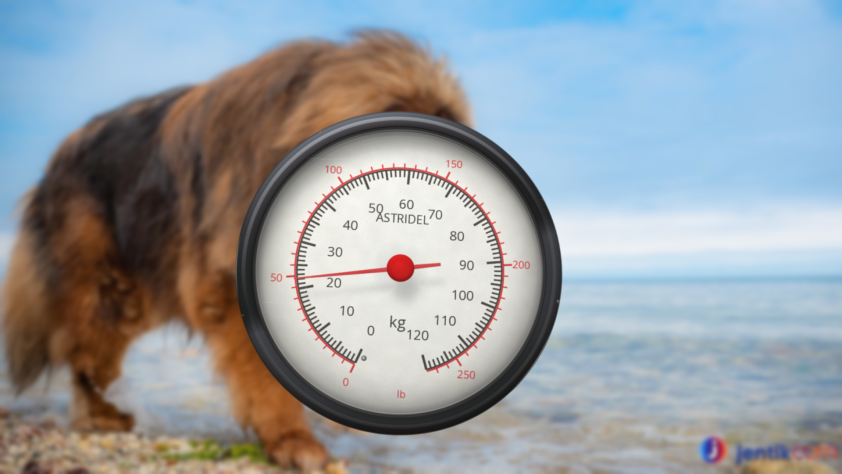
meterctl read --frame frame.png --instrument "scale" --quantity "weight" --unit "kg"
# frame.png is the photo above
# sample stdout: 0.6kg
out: 22kg
